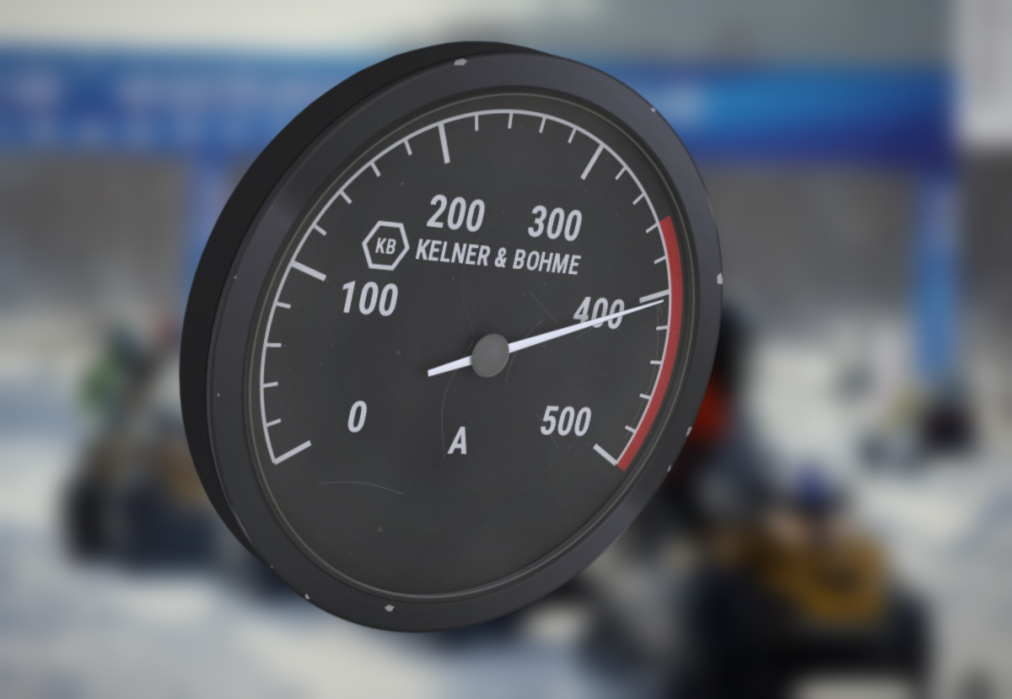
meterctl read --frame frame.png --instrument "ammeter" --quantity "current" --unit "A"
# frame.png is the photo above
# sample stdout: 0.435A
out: 400A
